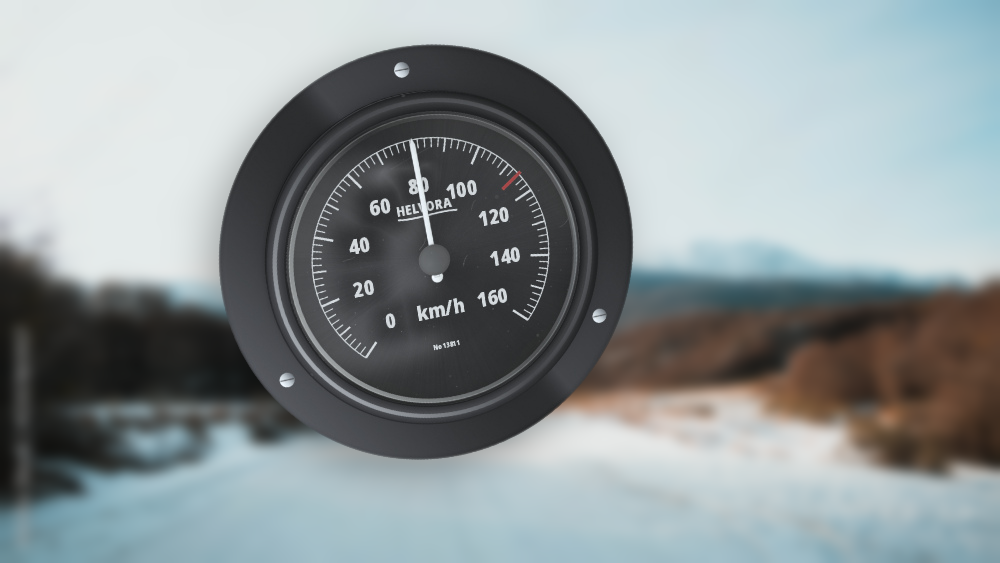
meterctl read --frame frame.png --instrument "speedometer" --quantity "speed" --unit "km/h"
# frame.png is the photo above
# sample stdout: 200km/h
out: 80km/h
